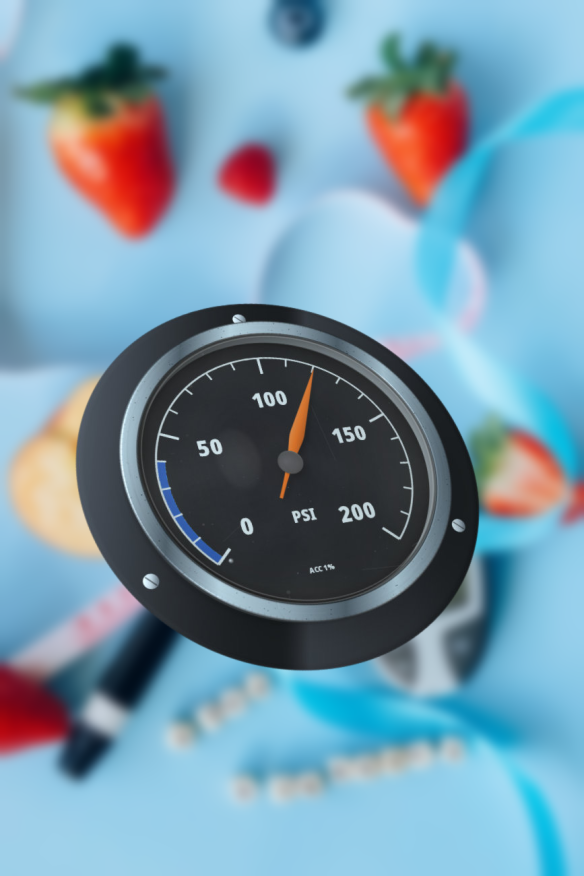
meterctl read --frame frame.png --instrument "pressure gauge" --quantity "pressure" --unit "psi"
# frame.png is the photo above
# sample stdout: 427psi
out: 120psi
